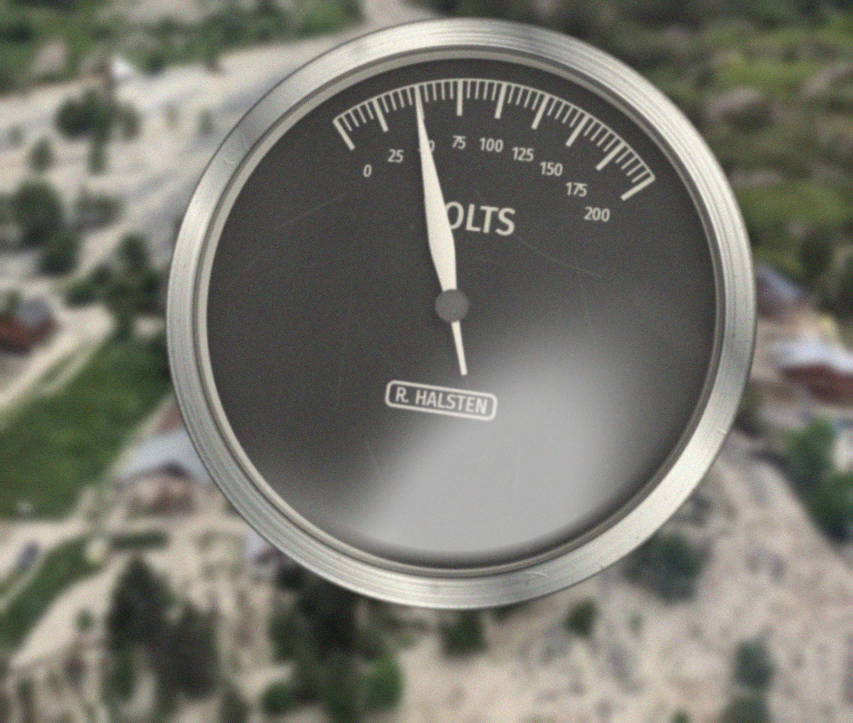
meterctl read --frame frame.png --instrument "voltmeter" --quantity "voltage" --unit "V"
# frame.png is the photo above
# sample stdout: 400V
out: 50V
